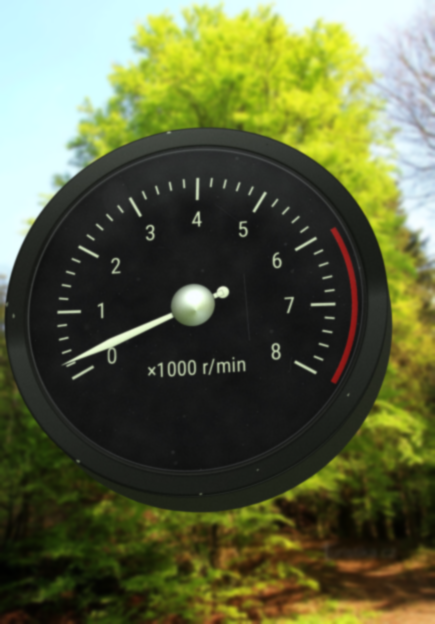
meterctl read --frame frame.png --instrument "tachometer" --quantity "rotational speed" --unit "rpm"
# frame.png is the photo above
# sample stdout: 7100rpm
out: 200rpm
